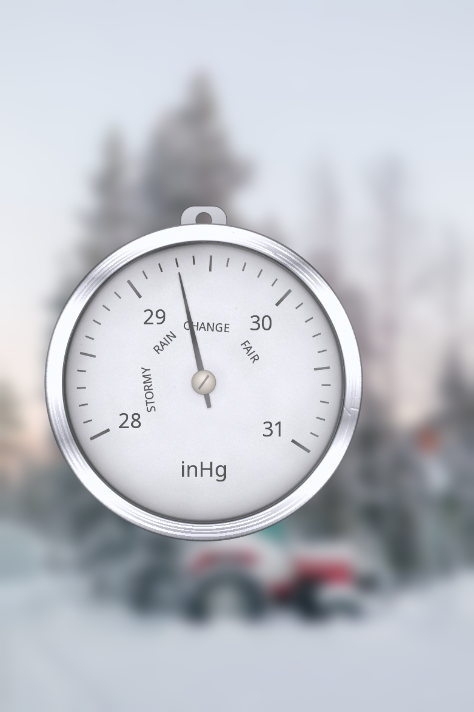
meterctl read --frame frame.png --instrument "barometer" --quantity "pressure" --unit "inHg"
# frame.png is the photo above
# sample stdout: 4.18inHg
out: 29.3inHg
